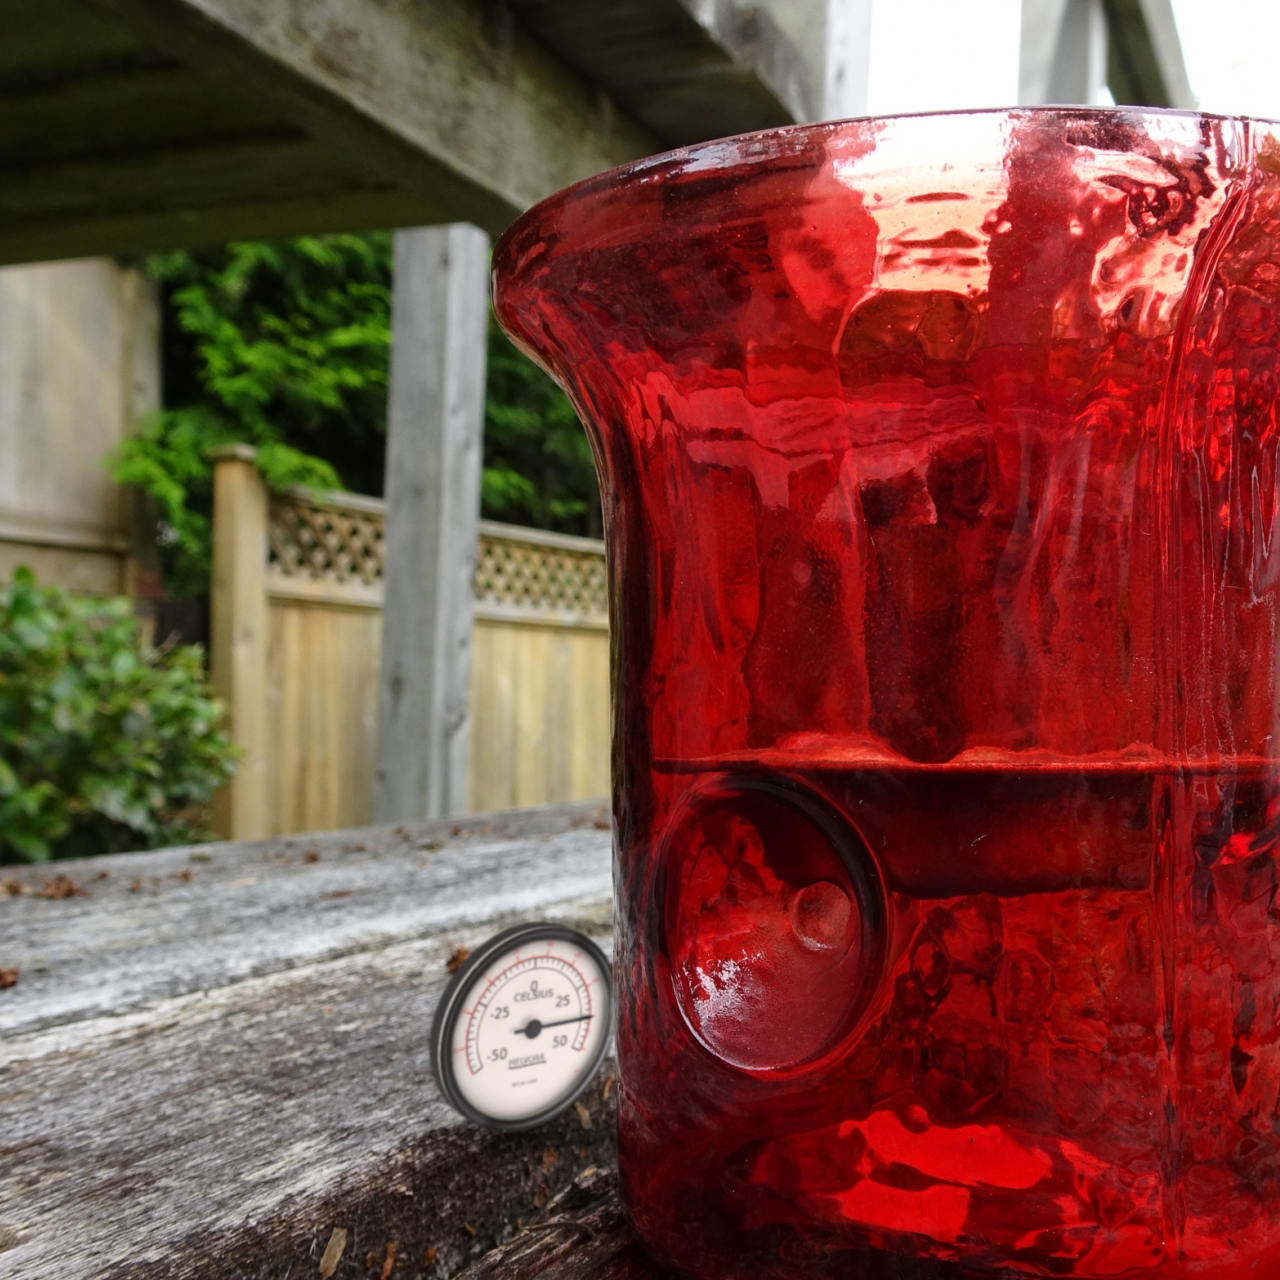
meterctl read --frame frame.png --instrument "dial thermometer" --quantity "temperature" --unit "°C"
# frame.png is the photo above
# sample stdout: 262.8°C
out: 37.5°C
